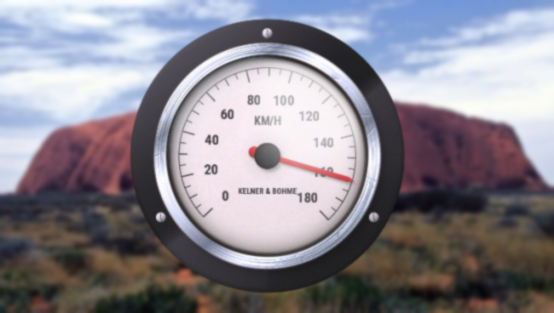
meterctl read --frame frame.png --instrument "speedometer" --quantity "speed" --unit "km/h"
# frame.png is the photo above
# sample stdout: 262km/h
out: 160km/h
